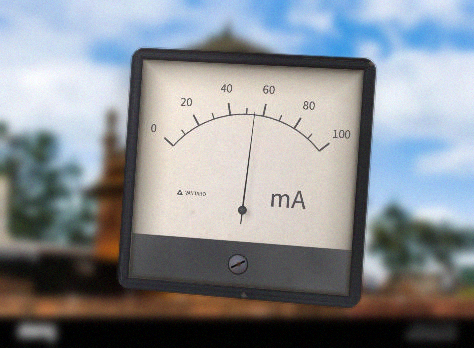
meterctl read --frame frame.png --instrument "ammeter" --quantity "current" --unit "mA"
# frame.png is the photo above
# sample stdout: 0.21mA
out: 55mA
